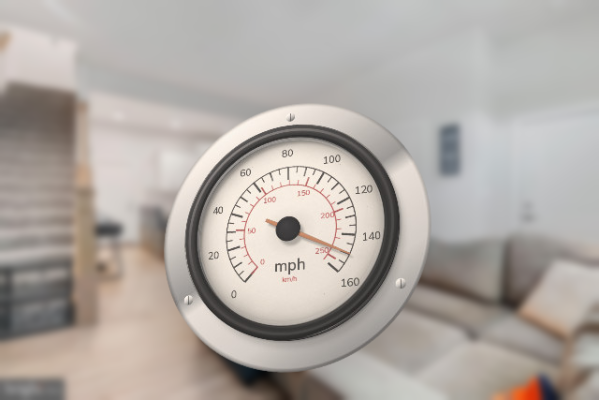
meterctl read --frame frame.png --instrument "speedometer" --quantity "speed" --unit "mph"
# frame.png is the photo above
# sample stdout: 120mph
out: 150mph
